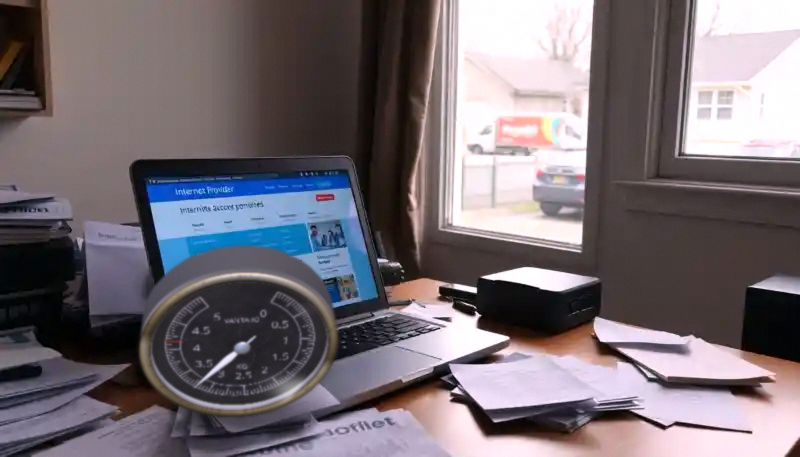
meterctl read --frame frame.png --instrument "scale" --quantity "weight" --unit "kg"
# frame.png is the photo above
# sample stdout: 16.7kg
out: 3.25kg
